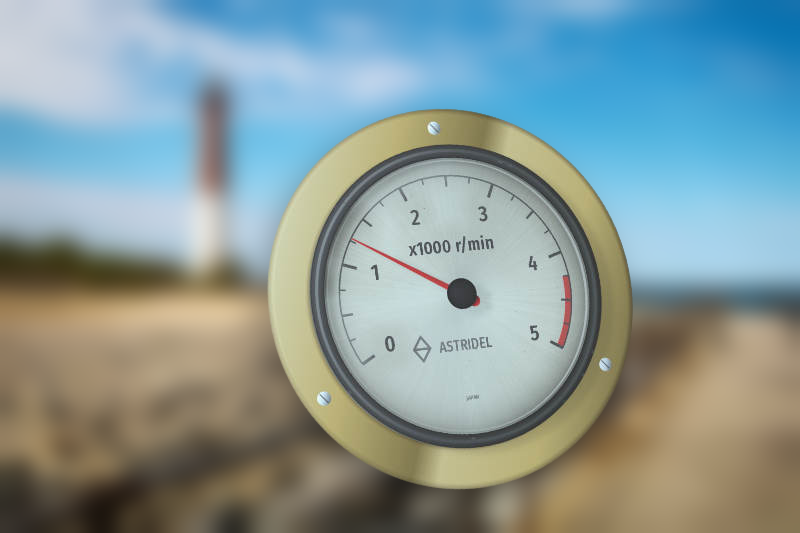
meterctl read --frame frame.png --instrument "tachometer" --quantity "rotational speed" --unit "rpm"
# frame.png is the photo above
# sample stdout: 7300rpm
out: 1250rpm
